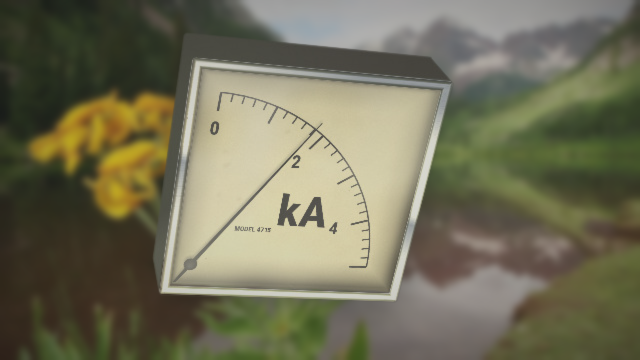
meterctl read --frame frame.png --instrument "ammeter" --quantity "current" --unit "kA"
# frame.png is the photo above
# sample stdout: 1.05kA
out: 1.8kA
